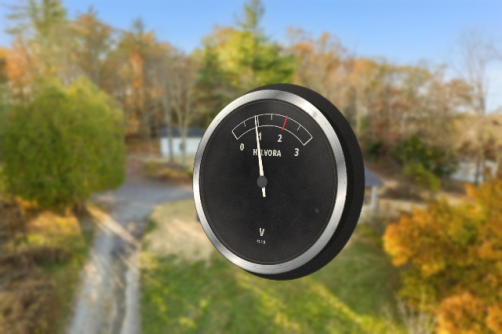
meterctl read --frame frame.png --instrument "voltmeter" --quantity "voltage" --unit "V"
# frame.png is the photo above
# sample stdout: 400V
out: 1V
